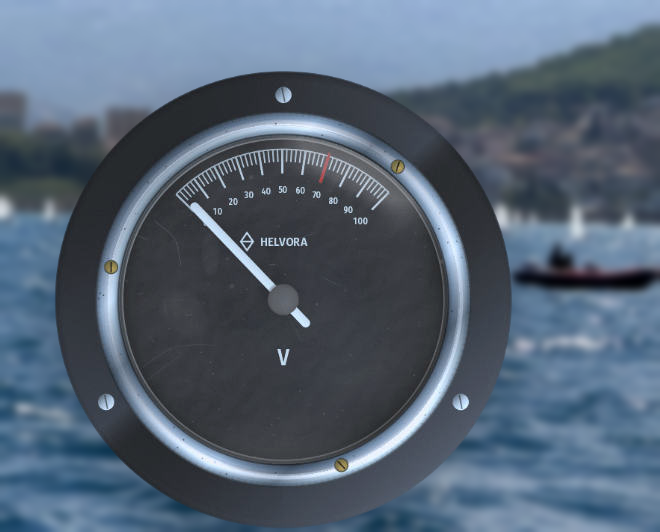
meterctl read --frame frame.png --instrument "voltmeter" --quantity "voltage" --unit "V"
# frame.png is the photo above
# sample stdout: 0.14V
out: 2V
